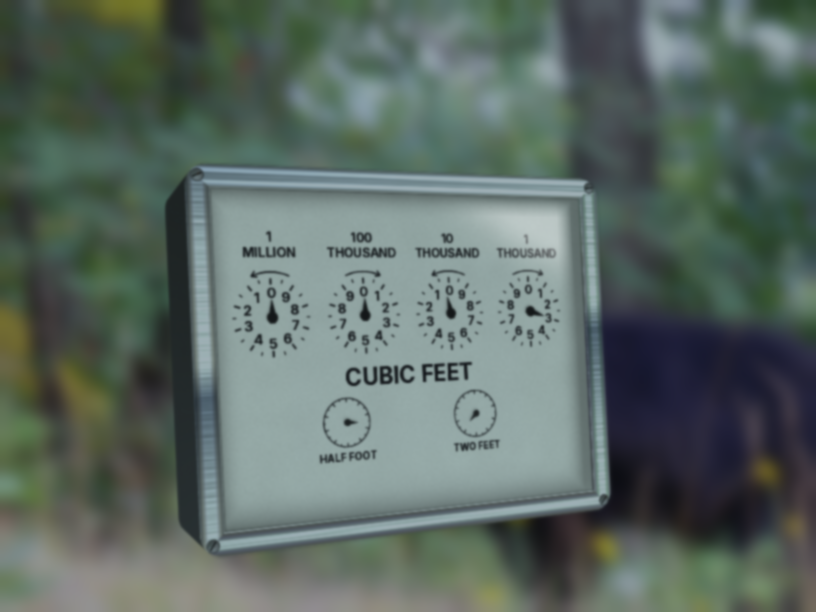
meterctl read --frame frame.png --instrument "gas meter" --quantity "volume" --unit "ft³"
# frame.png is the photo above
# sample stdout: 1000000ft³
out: 300ft³
